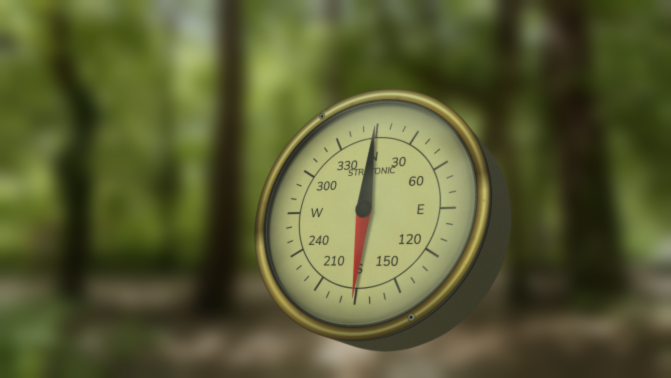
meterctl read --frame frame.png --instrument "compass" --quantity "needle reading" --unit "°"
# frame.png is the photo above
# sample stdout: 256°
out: 180°
